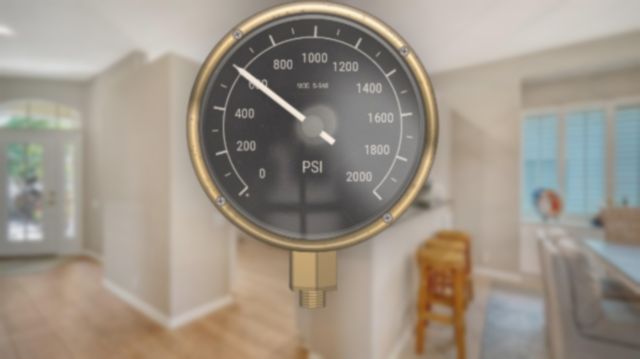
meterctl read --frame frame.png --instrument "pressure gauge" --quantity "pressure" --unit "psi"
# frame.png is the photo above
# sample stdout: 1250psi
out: 600psi
